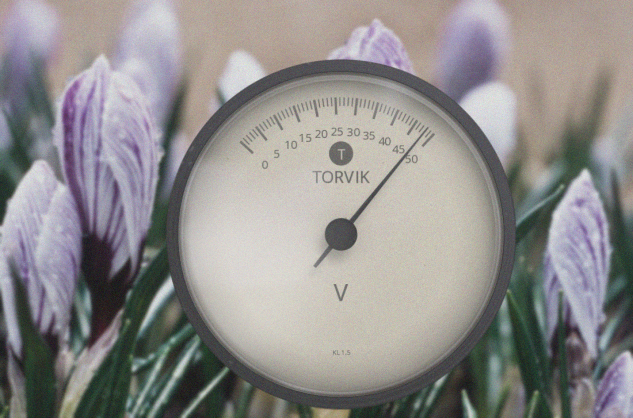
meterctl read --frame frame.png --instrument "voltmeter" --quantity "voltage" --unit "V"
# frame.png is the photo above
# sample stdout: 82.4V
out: 48V
